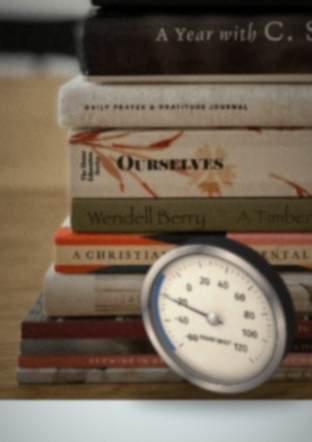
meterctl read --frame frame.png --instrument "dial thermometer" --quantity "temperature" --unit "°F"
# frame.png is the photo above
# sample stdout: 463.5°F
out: -20°F
